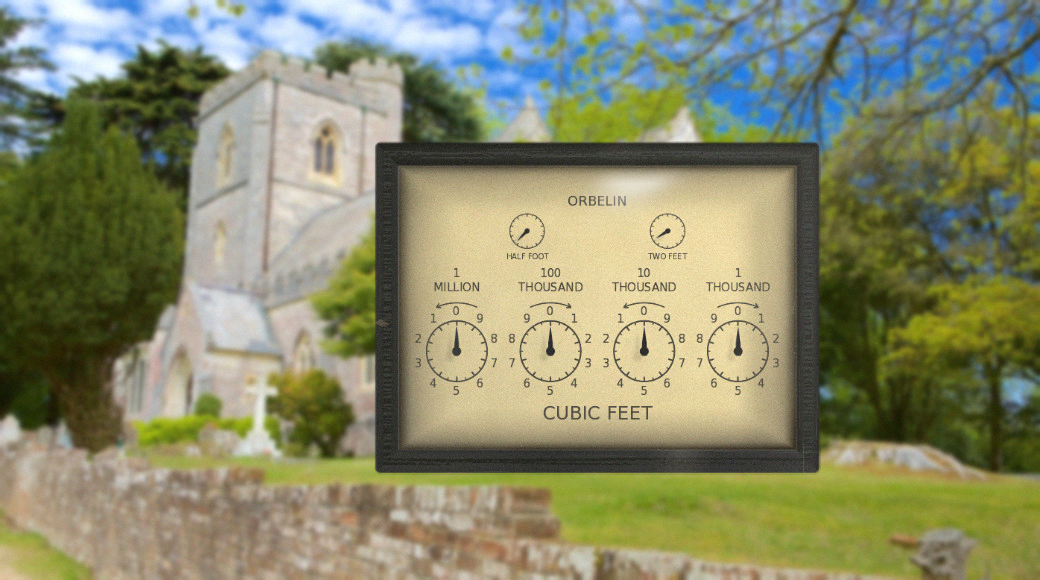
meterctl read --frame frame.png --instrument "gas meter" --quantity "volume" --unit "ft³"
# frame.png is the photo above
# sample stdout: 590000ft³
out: 0ft³
